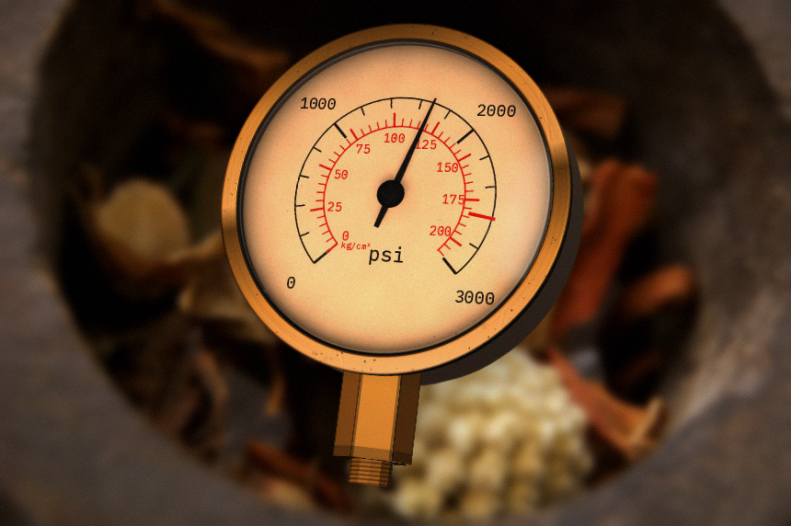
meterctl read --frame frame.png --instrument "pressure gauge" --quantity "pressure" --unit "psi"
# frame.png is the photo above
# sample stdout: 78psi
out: 1700psi
